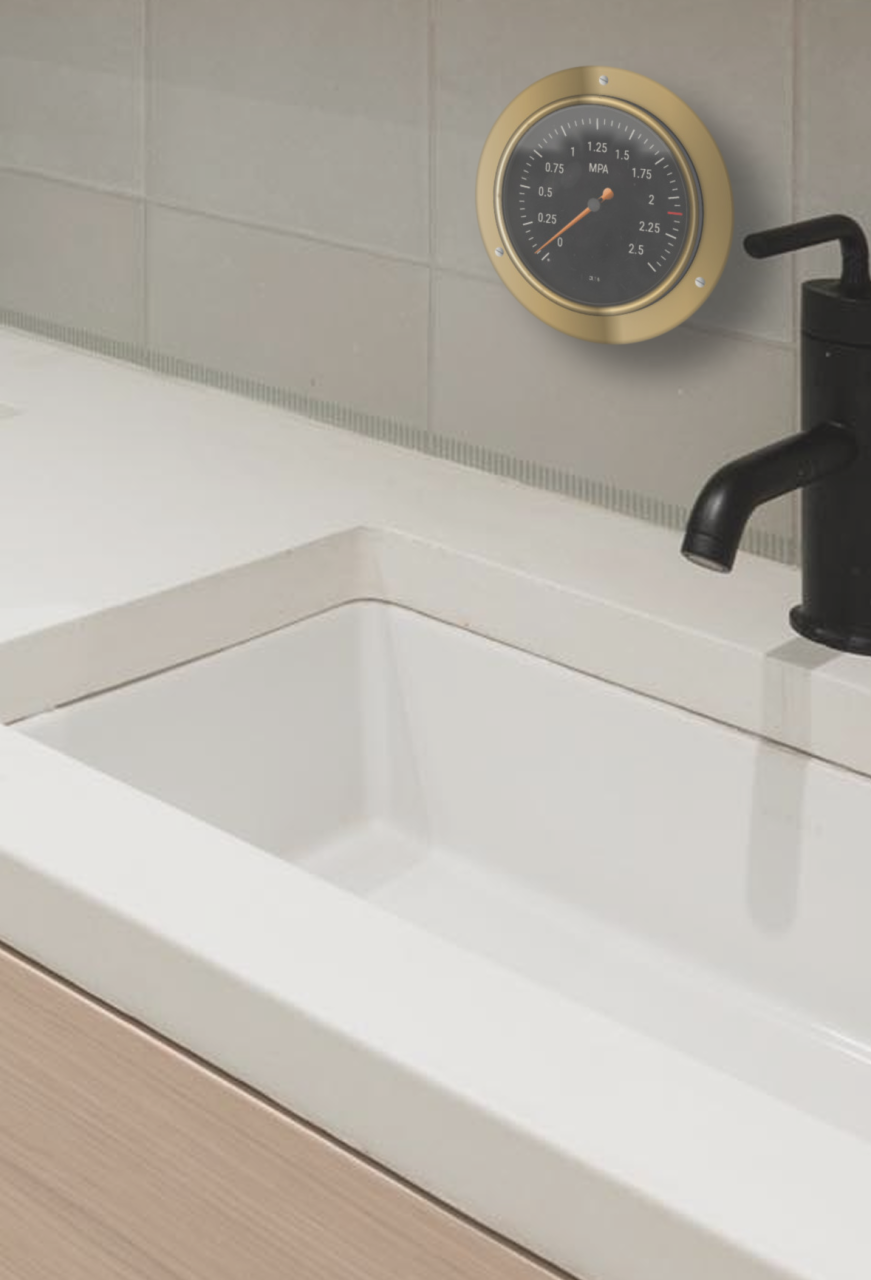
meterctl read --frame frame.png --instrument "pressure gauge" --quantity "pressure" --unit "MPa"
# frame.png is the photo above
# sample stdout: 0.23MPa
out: 0.05MPa
